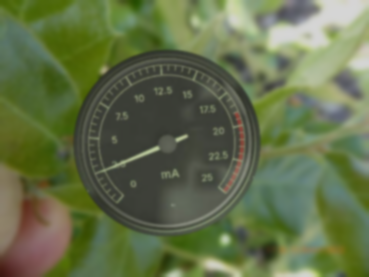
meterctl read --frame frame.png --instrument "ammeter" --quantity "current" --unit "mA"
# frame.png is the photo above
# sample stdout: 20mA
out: 2.5mA
